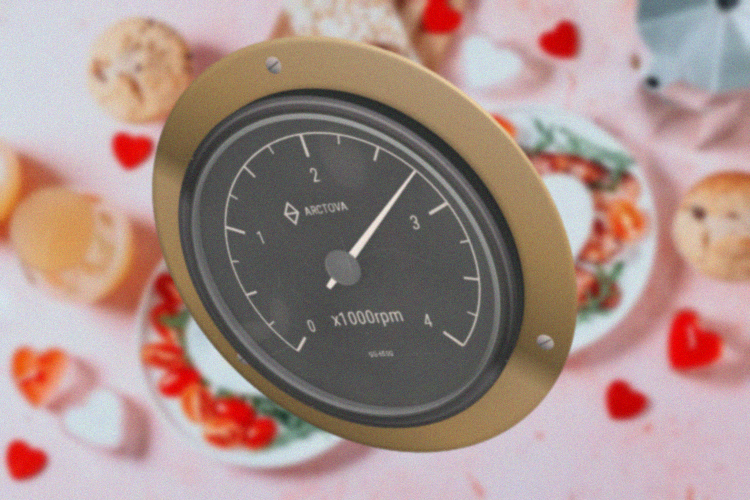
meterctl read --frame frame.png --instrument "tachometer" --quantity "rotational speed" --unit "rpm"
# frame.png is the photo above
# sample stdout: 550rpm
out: 2750rpm
